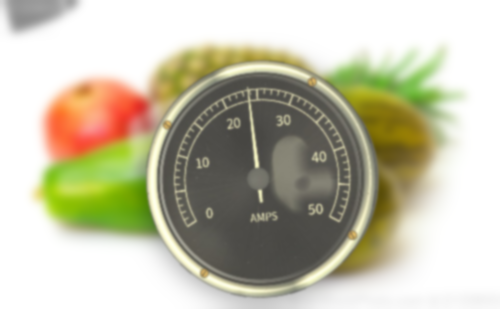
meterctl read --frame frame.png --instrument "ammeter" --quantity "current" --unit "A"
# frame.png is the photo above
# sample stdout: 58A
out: 24A
